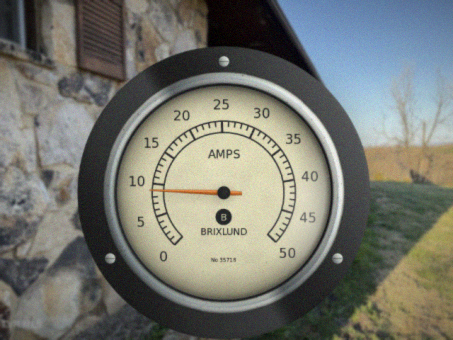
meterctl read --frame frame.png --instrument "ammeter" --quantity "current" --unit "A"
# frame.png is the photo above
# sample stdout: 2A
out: 9A
